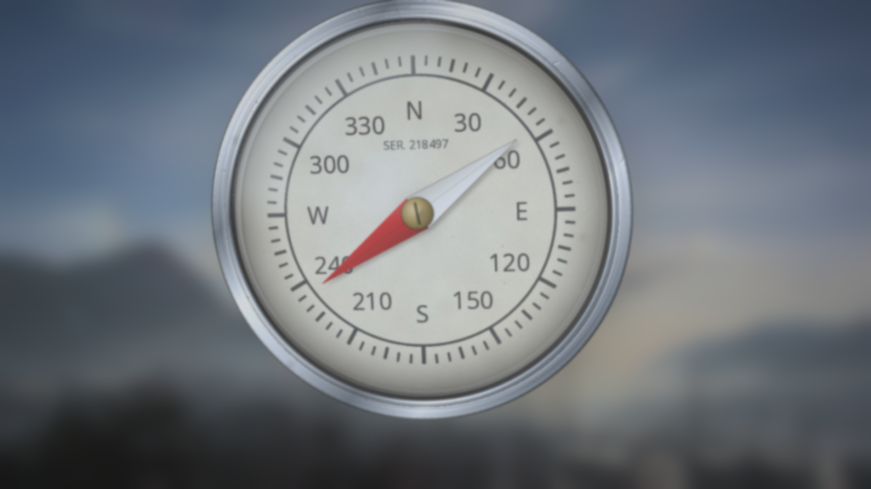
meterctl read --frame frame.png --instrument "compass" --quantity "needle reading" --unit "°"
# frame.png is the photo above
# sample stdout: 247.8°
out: 235°
